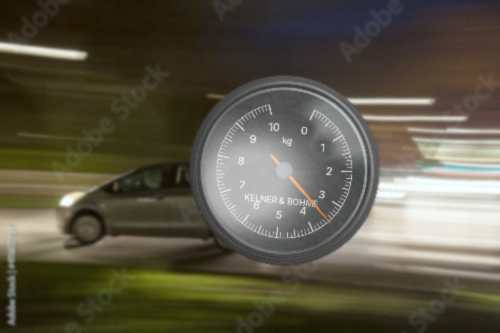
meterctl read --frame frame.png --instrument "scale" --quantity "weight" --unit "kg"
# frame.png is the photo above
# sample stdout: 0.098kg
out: 3.5kg
